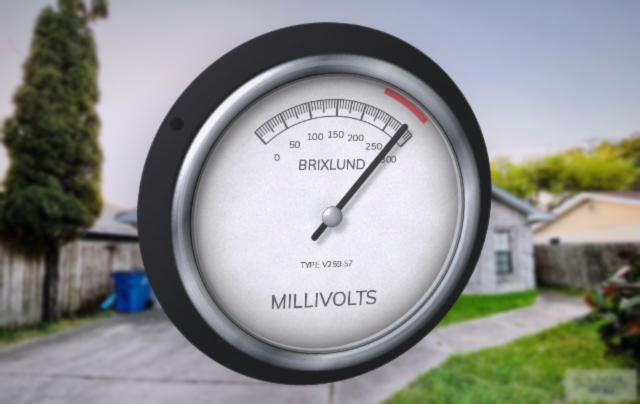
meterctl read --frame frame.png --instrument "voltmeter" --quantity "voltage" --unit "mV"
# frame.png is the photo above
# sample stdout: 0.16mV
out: 275mV
